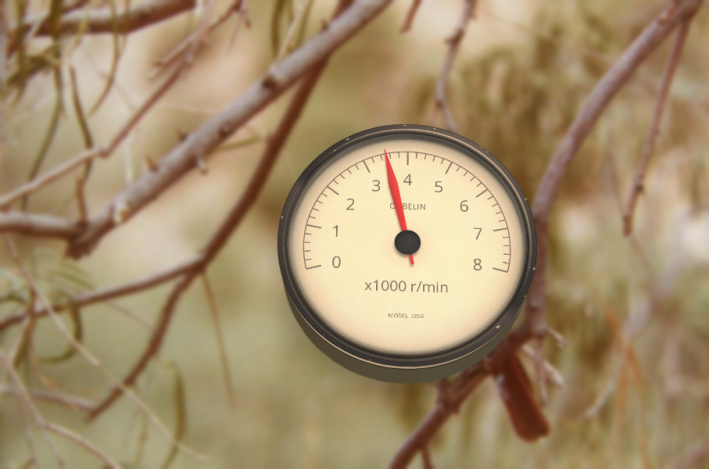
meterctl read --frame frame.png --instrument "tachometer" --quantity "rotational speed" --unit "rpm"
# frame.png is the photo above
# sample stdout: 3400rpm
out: 3500rpm
